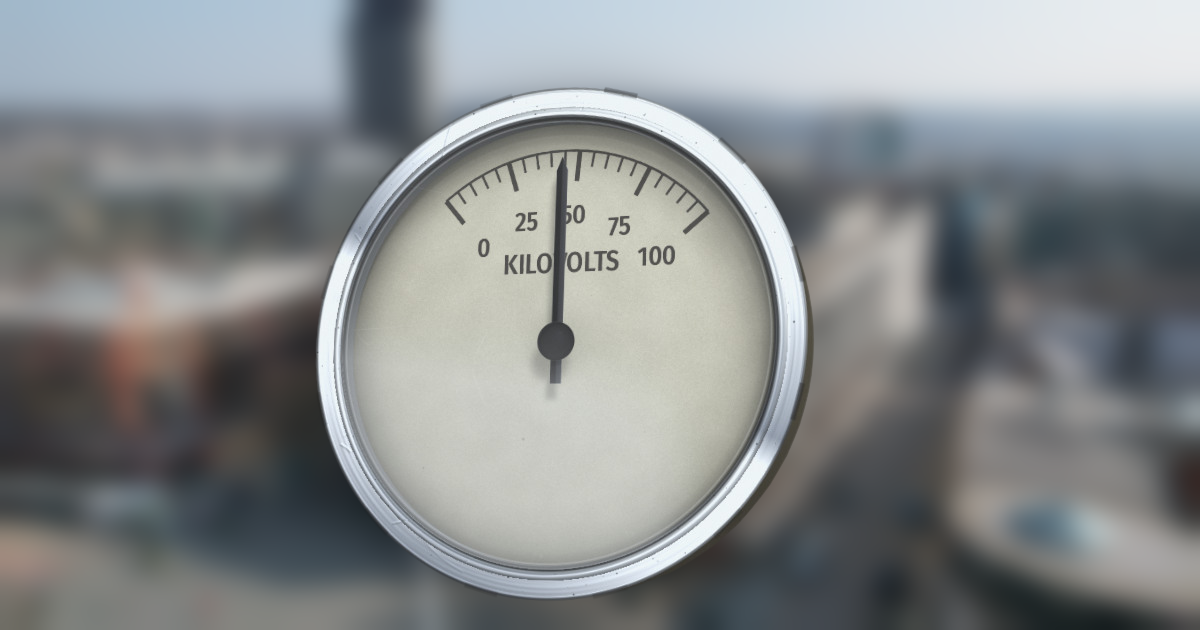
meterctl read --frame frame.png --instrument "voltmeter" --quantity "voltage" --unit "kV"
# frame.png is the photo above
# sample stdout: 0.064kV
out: 45kV
